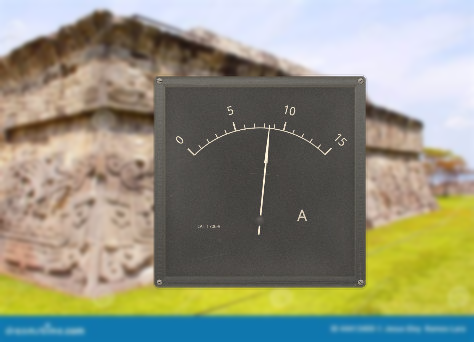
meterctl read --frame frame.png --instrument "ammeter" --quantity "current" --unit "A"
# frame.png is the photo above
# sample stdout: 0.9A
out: 8.5A
